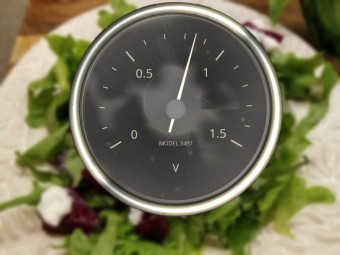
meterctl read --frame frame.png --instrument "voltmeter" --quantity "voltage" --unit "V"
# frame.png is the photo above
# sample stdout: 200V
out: 0.85V
